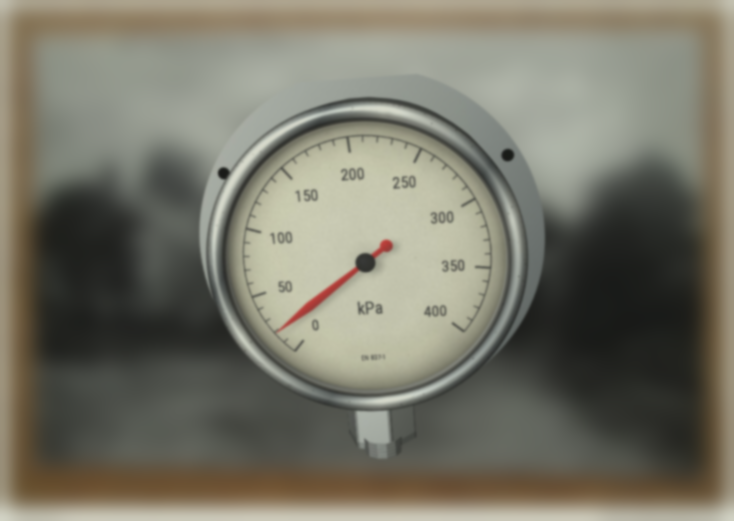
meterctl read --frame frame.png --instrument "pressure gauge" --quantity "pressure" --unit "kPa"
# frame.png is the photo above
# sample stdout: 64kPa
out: 20kPa
